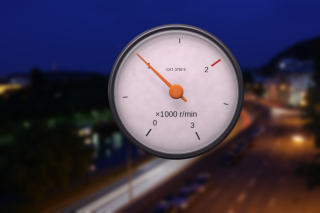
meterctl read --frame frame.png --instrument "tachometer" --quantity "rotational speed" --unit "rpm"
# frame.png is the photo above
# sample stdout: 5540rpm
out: 1000rpm
